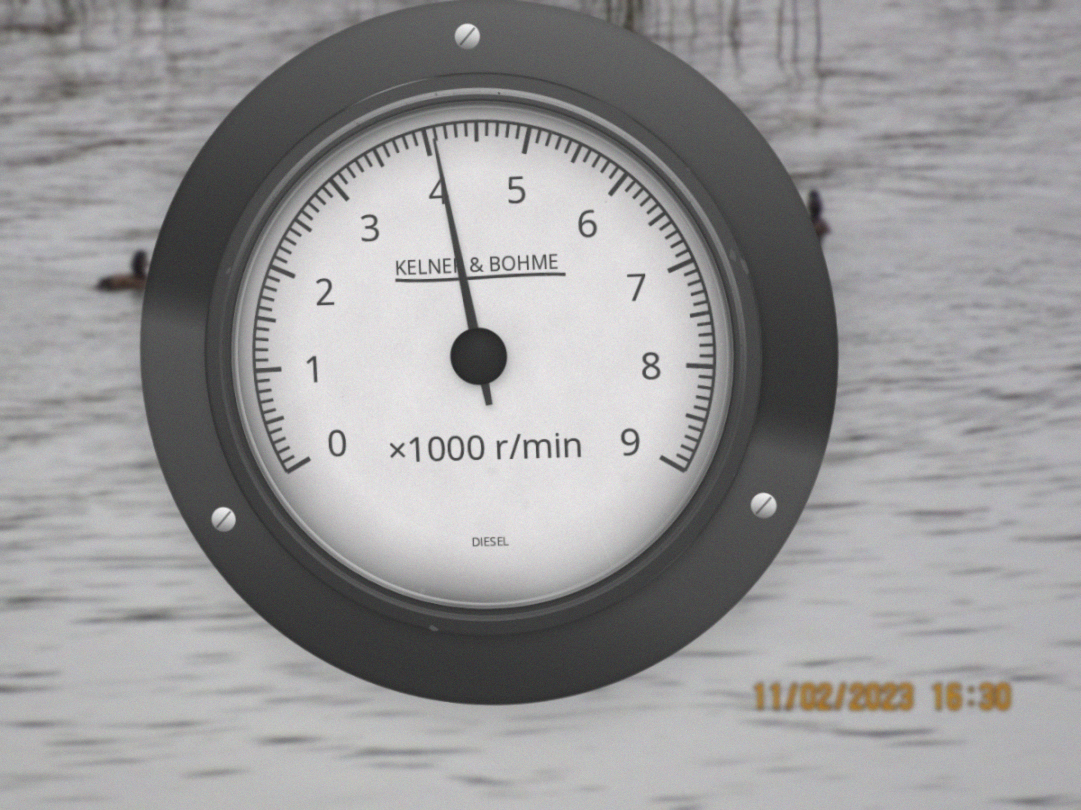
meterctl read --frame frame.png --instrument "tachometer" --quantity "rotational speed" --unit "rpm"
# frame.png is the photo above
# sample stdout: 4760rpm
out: 4100rpm
